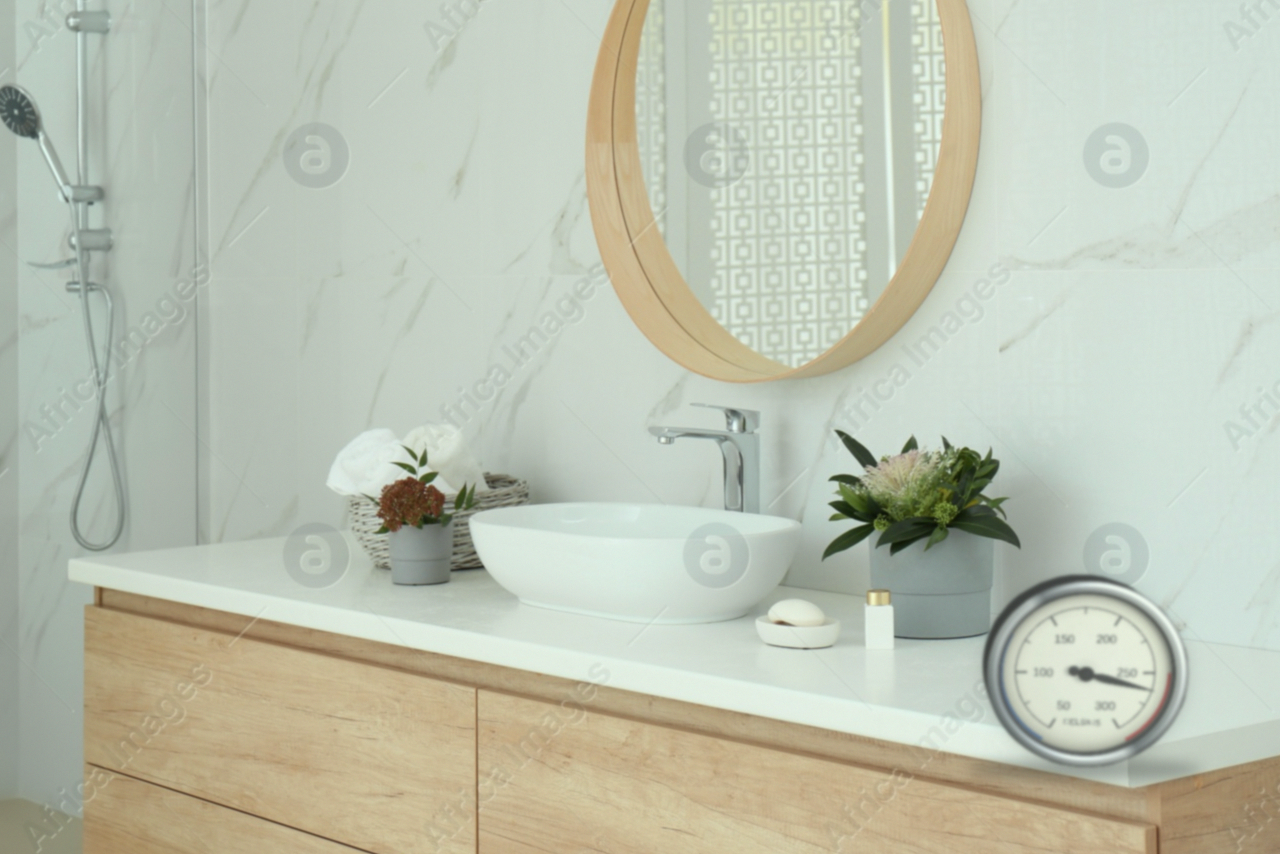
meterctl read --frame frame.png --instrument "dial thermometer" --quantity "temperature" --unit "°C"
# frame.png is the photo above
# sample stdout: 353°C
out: 262.5°C
